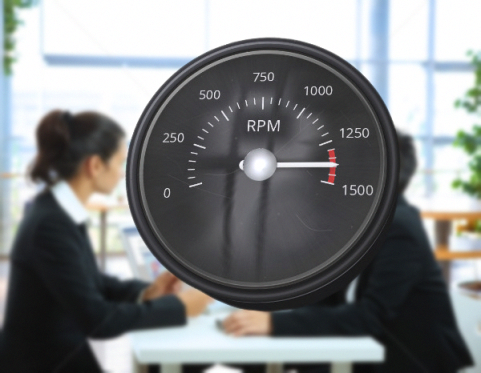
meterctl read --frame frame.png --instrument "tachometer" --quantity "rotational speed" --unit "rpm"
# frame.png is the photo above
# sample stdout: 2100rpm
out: 1400rpm
